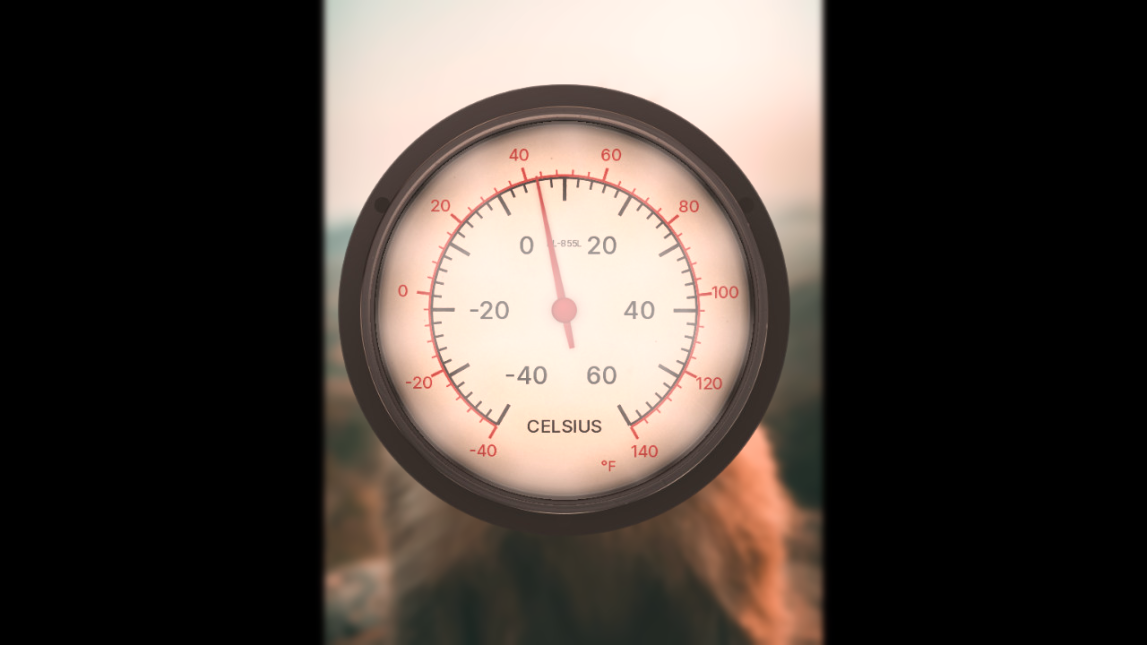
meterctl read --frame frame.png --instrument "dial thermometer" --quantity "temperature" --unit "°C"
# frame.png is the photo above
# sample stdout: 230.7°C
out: 6°C
